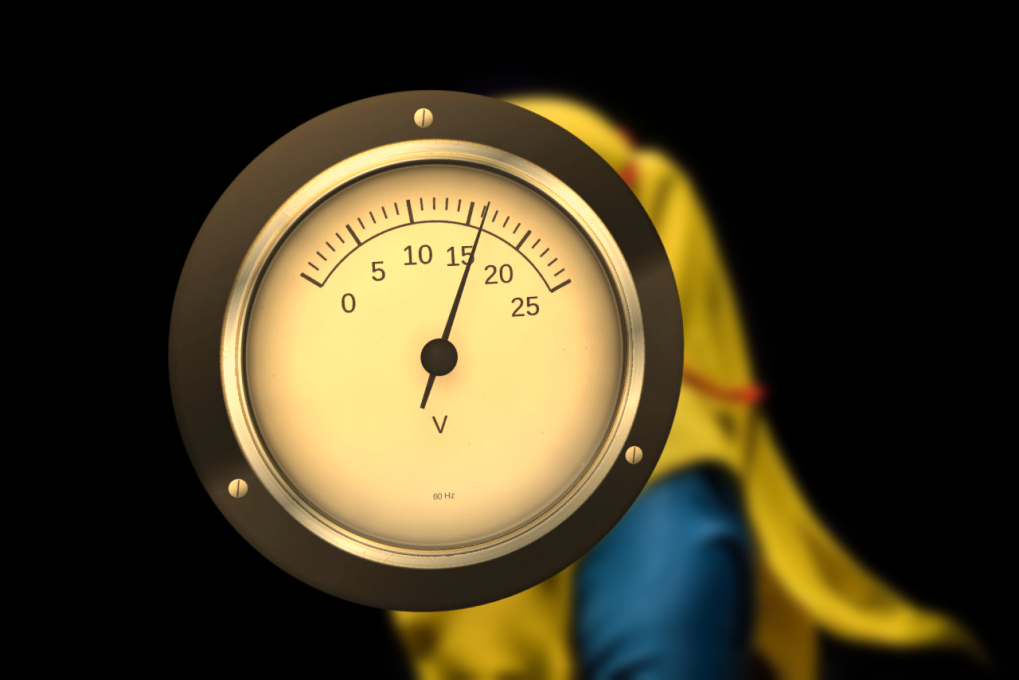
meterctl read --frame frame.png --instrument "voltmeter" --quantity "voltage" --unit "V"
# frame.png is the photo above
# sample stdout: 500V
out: 16V
